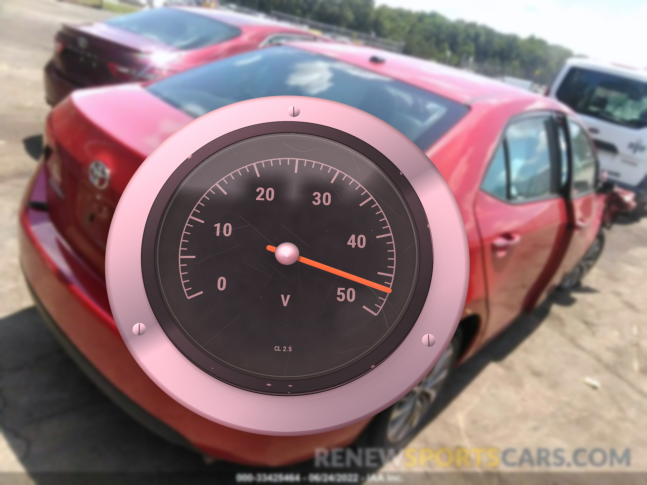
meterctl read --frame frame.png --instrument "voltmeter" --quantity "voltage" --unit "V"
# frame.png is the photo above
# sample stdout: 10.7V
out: 47V
